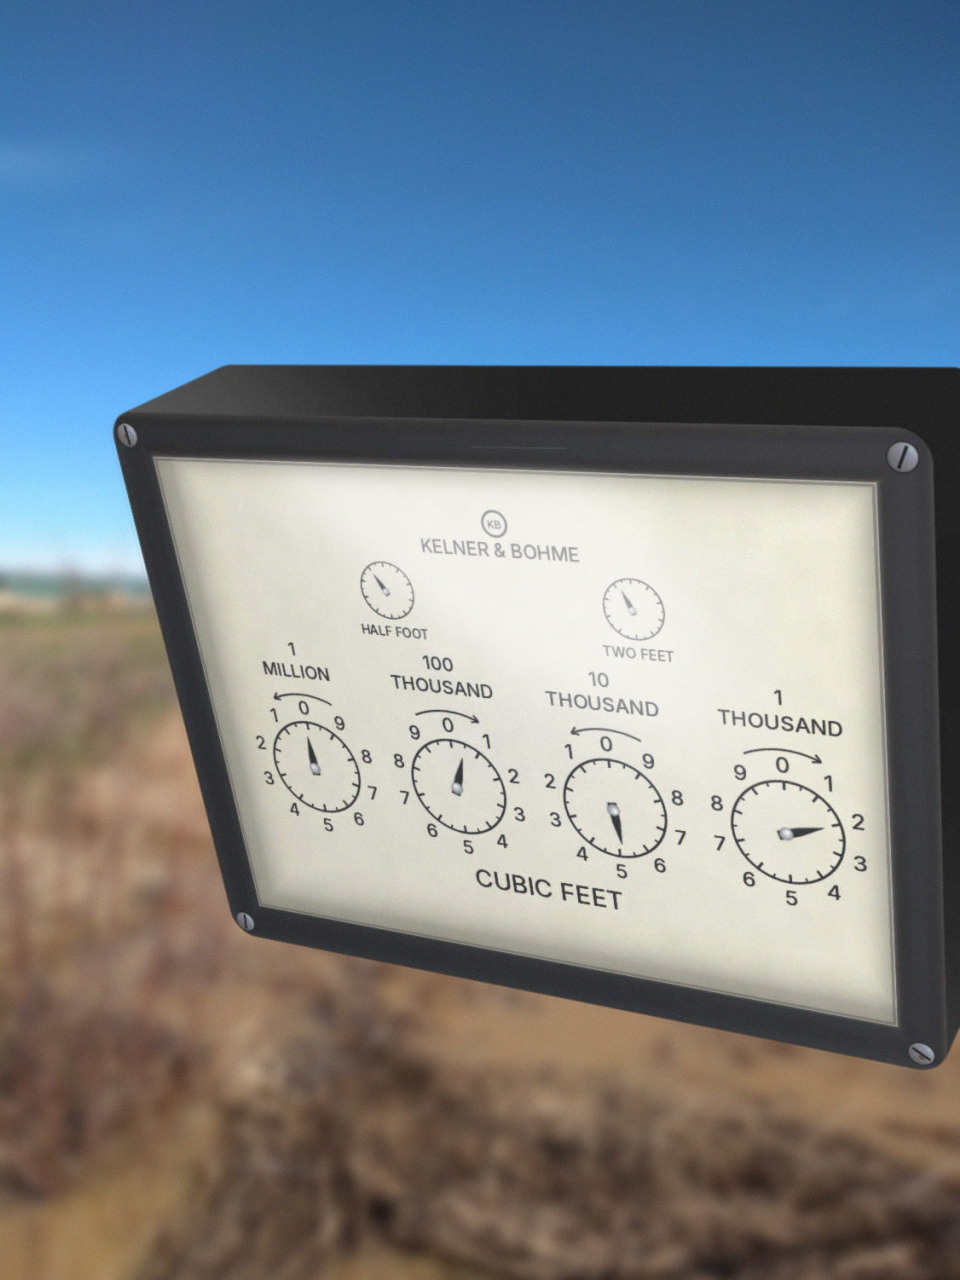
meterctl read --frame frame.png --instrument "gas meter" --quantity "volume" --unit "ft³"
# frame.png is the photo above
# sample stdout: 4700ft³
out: 5200ft³
